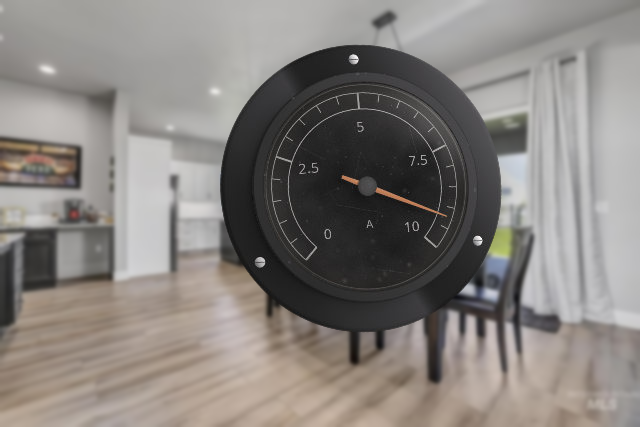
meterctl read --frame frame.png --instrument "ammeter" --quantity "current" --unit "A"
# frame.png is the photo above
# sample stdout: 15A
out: 9.25A
